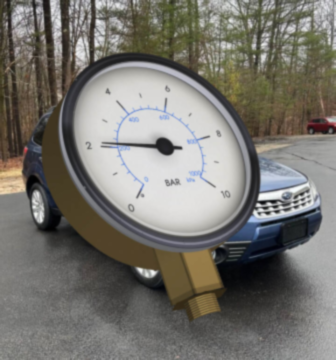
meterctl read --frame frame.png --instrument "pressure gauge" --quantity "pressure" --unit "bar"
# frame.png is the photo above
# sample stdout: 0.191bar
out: 2bar
